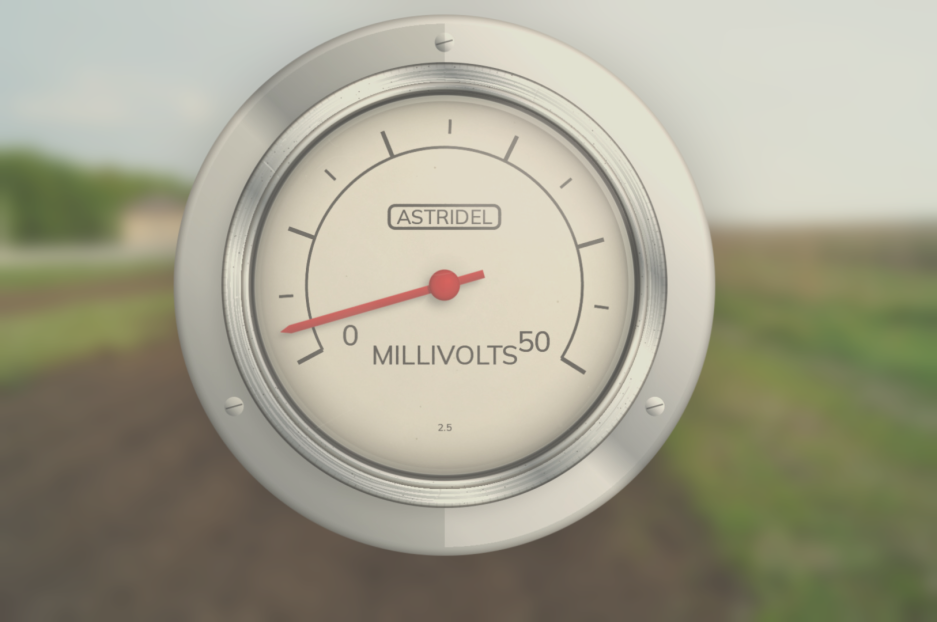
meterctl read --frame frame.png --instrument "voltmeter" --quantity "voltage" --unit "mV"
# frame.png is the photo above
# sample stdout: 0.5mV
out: 2.5mV
